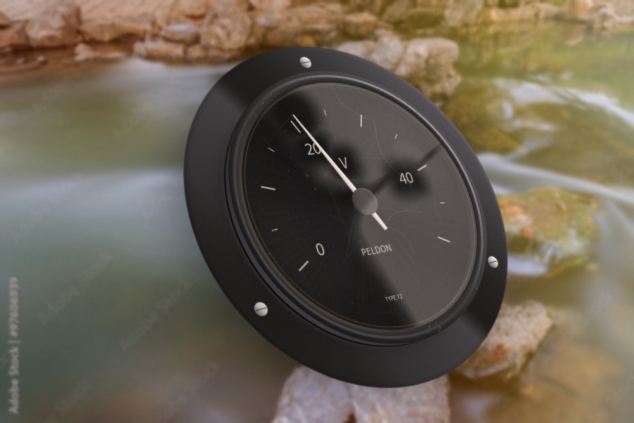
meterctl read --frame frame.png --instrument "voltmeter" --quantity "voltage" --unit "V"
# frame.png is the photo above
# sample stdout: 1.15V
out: 20V
